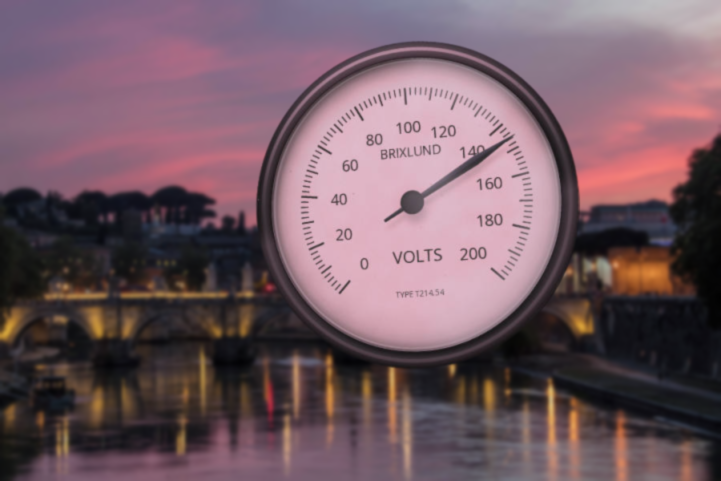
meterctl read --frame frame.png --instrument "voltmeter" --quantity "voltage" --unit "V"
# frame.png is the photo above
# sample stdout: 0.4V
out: 146V
